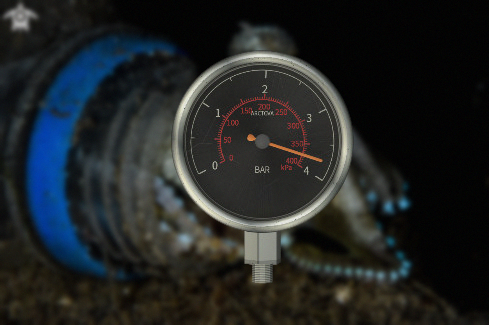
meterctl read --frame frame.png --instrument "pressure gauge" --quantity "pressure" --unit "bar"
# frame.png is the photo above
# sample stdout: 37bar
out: 3.75bar
